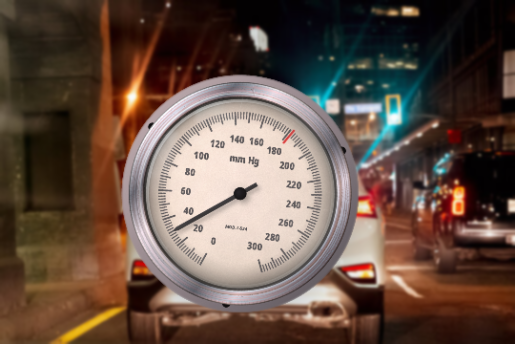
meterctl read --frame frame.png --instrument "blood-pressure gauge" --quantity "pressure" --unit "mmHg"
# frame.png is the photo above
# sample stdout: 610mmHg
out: 30mmHg
